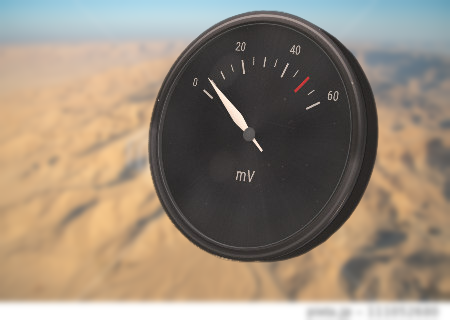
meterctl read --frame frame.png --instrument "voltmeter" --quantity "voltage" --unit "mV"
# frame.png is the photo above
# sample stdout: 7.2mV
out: 5mV
